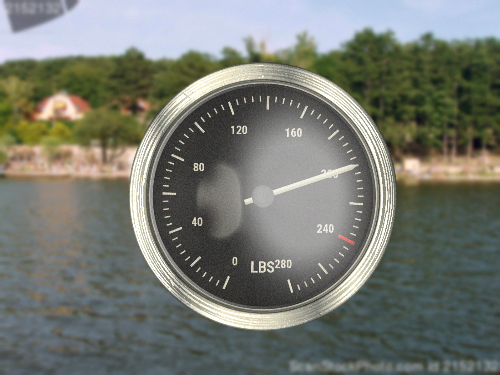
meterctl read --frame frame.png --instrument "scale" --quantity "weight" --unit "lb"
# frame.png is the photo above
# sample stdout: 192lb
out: 200lb
